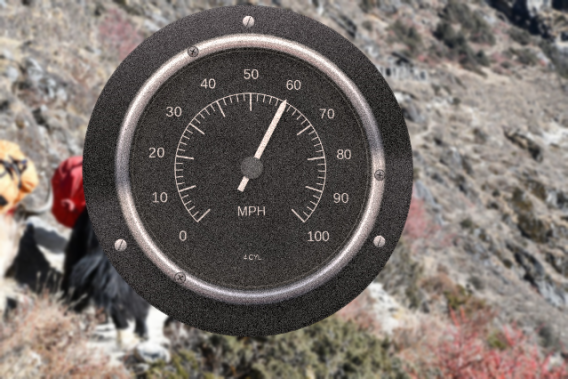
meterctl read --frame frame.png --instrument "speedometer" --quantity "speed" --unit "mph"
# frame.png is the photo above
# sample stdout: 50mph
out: 60mph
